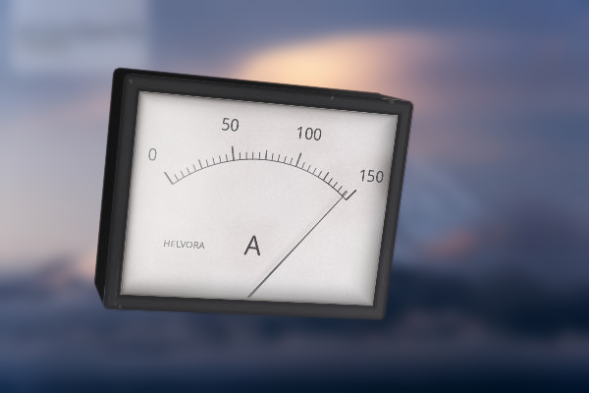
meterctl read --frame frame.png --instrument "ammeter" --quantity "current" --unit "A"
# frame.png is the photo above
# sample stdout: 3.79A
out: 145A
